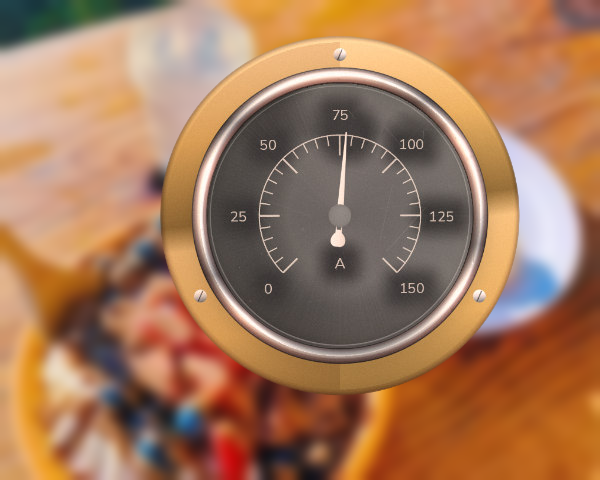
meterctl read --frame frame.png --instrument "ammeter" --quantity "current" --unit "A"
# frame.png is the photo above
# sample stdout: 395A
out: 77.5A
